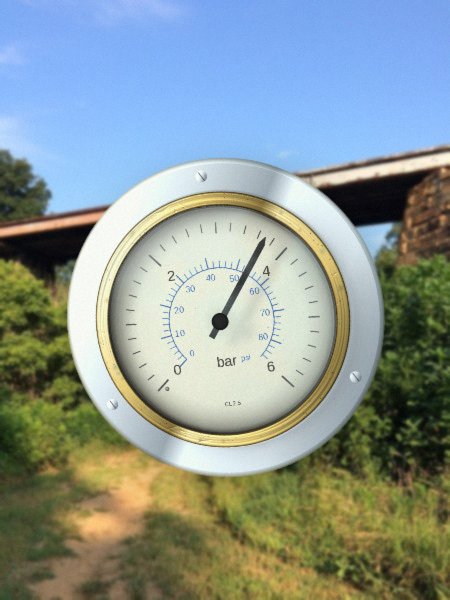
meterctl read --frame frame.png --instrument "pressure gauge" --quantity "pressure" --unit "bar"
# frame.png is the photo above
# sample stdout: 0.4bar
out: 3.7bar
